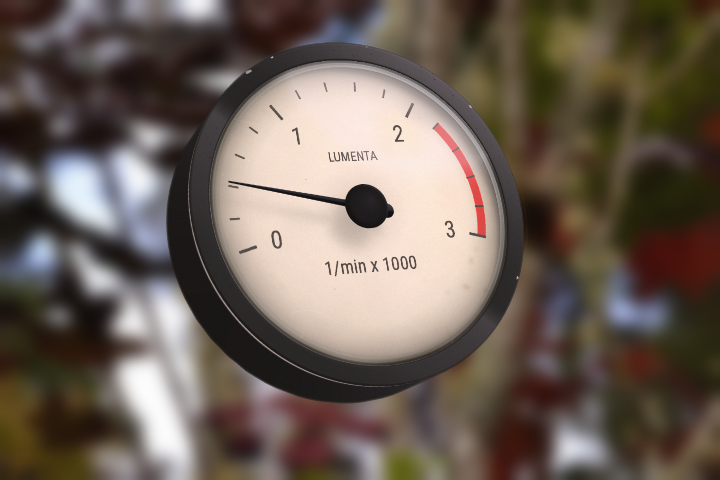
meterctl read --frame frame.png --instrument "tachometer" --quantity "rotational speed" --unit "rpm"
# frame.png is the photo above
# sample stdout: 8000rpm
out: 400rpm
